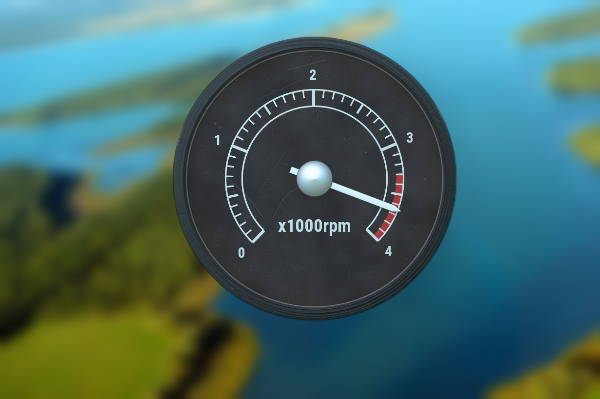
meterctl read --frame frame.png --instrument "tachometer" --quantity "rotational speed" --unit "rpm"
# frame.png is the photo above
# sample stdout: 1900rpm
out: 3650rpm
